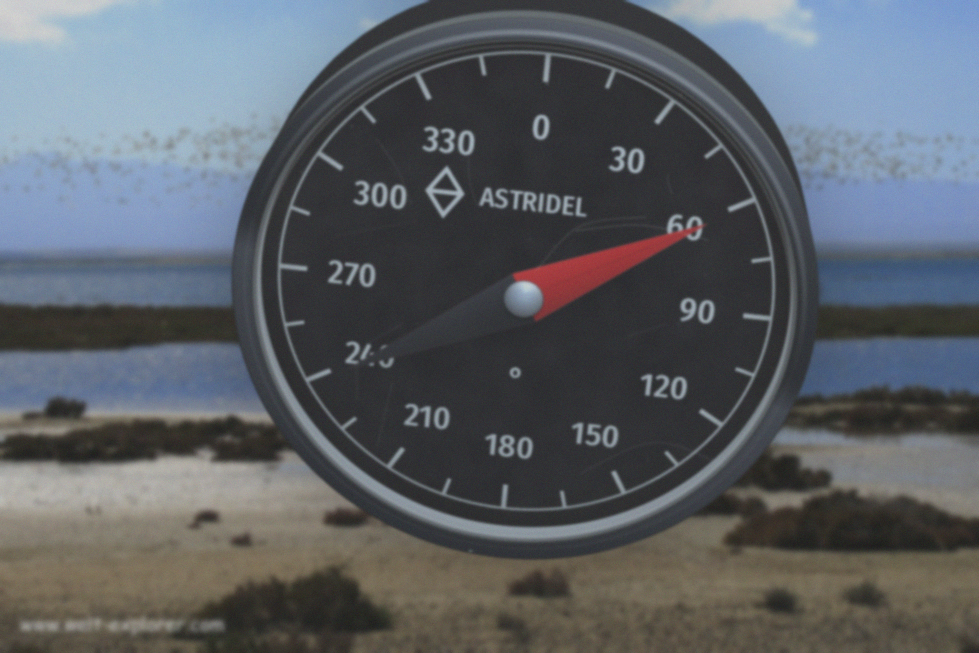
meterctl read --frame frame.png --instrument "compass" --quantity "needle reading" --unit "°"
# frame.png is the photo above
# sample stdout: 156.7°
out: 60°
